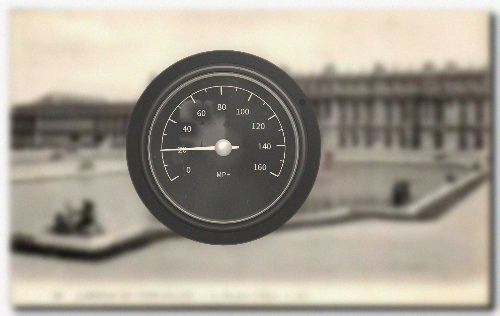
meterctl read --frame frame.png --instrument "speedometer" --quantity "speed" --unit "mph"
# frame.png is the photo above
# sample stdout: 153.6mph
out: 20mph
